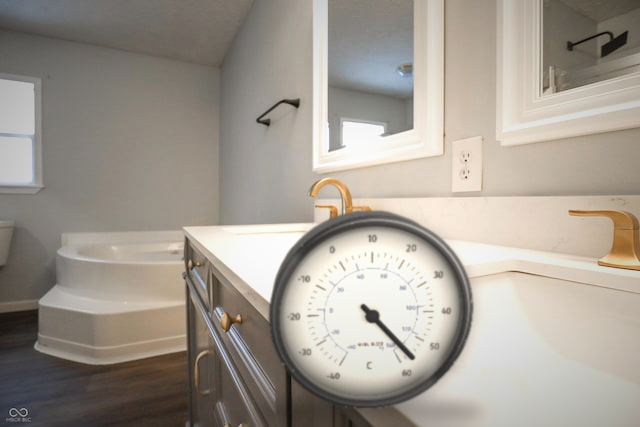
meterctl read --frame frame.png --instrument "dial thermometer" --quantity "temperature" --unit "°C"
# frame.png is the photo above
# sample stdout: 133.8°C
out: 56°C
